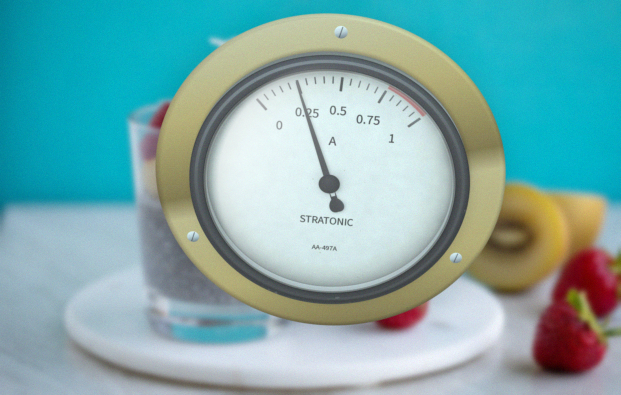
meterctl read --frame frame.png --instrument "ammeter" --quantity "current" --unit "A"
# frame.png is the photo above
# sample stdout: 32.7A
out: 0.25A
